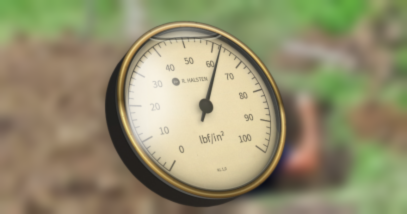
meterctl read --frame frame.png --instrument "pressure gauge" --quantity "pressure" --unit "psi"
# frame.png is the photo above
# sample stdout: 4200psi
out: 62psi
